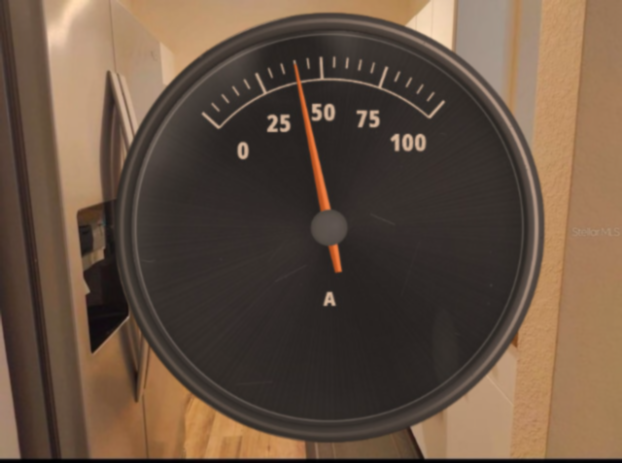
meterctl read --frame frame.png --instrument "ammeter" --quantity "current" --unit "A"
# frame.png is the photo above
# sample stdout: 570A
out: 40A
